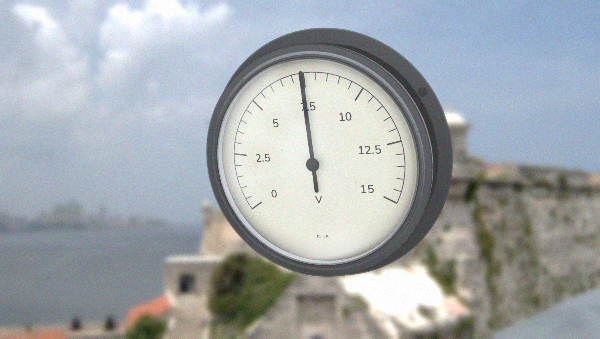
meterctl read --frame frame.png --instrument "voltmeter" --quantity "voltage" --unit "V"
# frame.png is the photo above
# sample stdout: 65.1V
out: 7.5V
